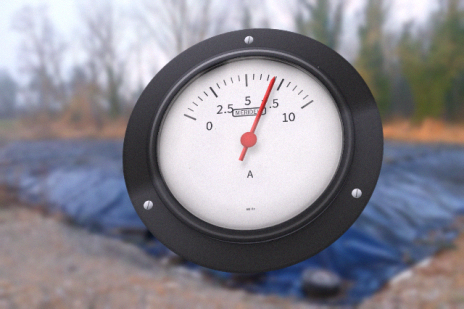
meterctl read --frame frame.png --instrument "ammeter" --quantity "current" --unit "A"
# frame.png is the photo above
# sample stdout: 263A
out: 7A
